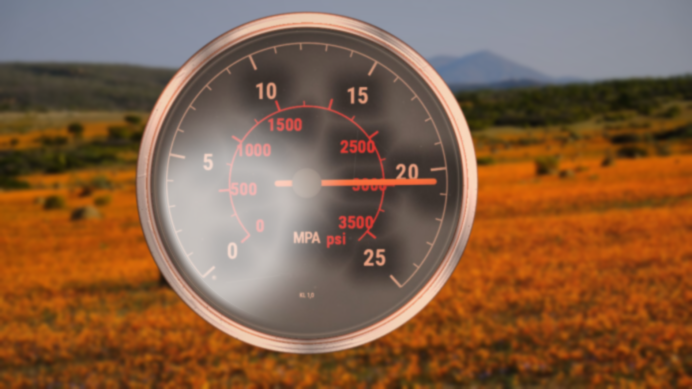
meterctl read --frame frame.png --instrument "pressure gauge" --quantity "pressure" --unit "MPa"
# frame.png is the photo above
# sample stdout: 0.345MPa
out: 20.5MPa
